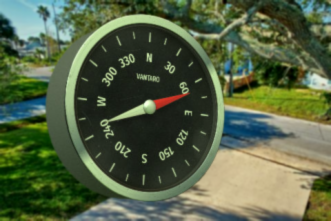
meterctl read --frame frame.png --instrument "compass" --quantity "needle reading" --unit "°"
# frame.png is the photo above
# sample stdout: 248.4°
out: 67.5°
